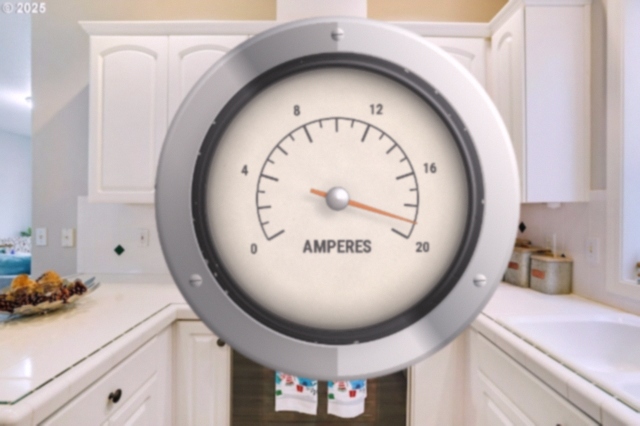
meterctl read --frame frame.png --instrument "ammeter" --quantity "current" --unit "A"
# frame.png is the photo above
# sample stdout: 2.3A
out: 19A
